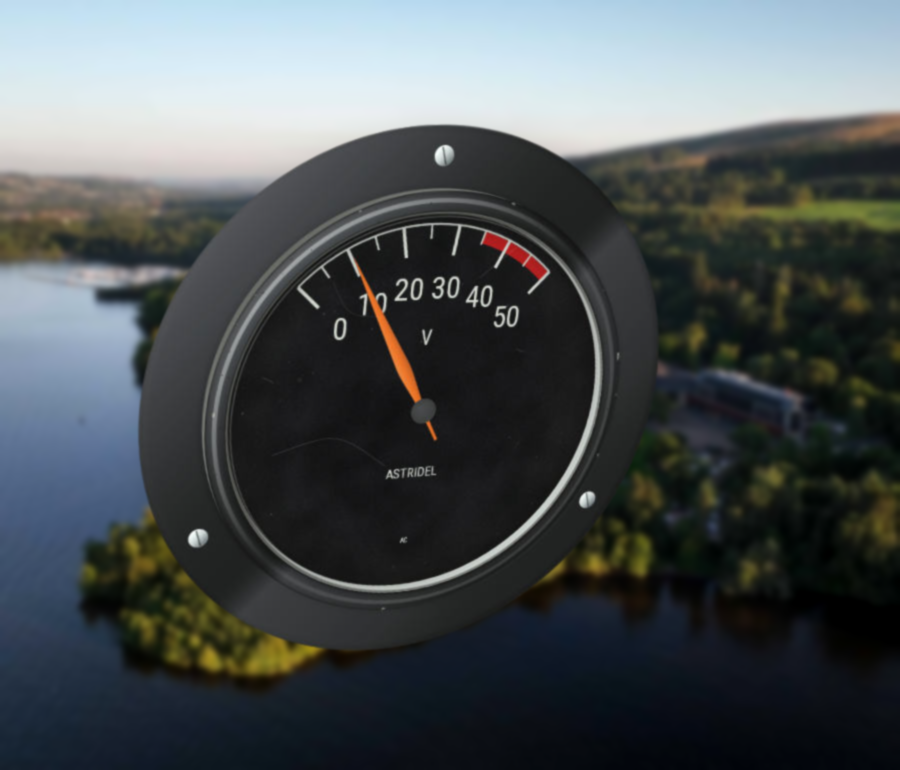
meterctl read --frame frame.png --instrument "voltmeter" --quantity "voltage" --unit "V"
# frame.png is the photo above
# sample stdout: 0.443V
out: 10V
